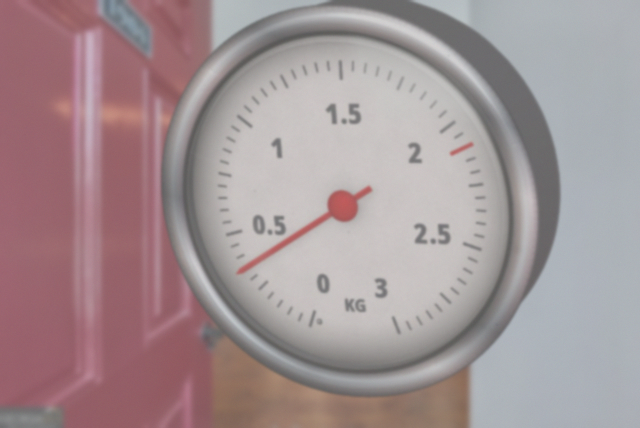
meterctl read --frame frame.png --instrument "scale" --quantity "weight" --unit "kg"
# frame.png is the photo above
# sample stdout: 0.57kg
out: 0.35kg
